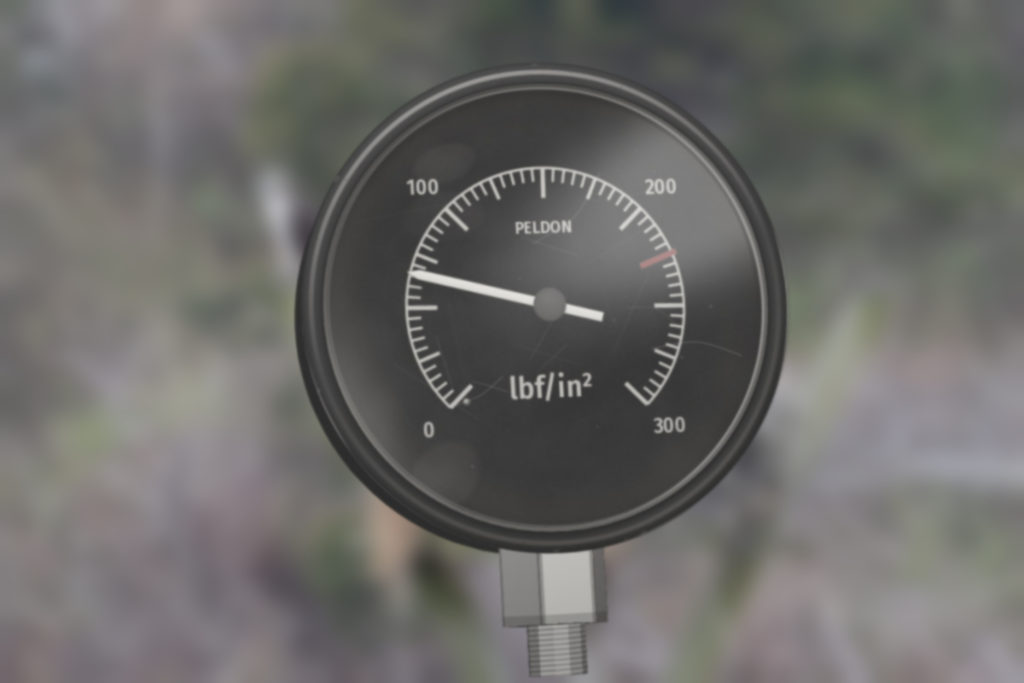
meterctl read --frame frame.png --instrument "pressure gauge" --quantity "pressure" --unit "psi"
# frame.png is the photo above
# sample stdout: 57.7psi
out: 65psi
